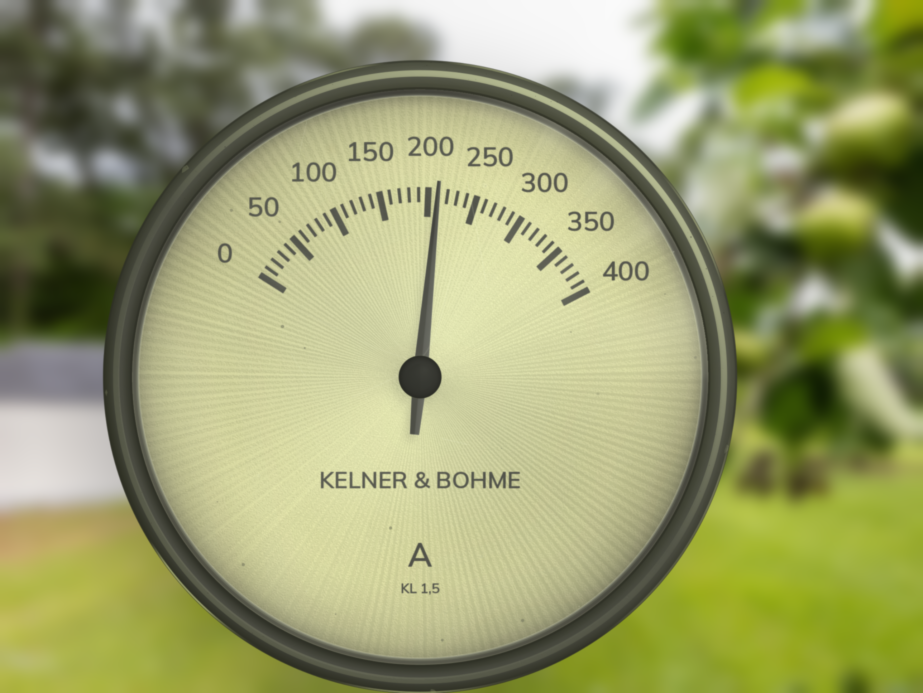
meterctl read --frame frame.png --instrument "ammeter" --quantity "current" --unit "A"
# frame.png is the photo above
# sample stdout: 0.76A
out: 210A
